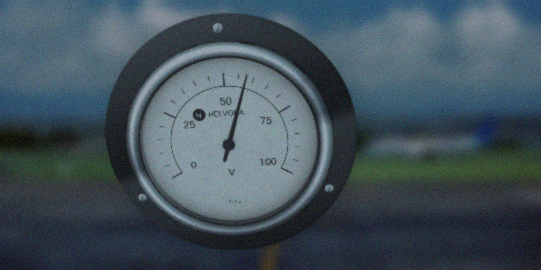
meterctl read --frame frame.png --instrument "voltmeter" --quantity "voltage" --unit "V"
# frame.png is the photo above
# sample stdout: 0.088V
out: 57.5V
